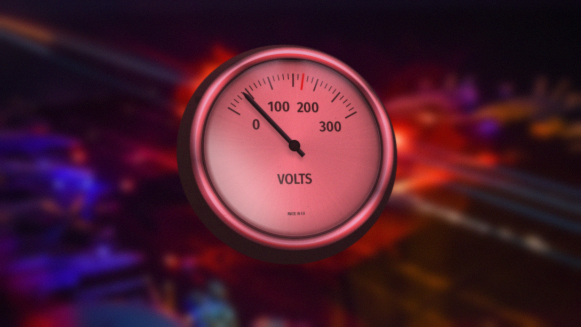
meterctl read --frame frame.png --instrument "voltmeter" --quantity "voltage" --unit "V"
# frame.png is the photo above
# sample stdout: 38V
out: 40V
